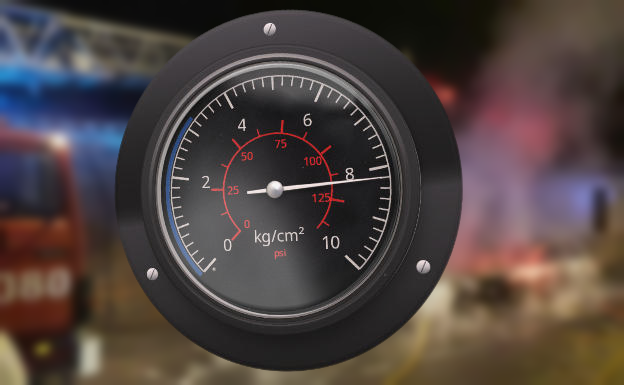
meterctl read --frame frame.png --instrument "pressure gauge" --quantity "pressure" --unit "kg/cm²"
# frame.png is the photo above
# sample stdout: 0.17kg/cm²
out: 8.2kg/cm²
